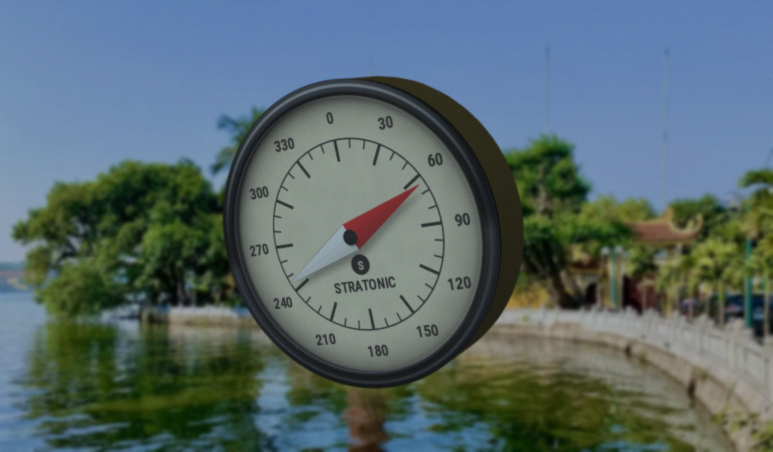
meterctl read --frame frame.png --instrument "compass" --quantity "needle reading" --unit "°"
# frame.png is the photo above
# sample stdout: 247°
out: 65°
